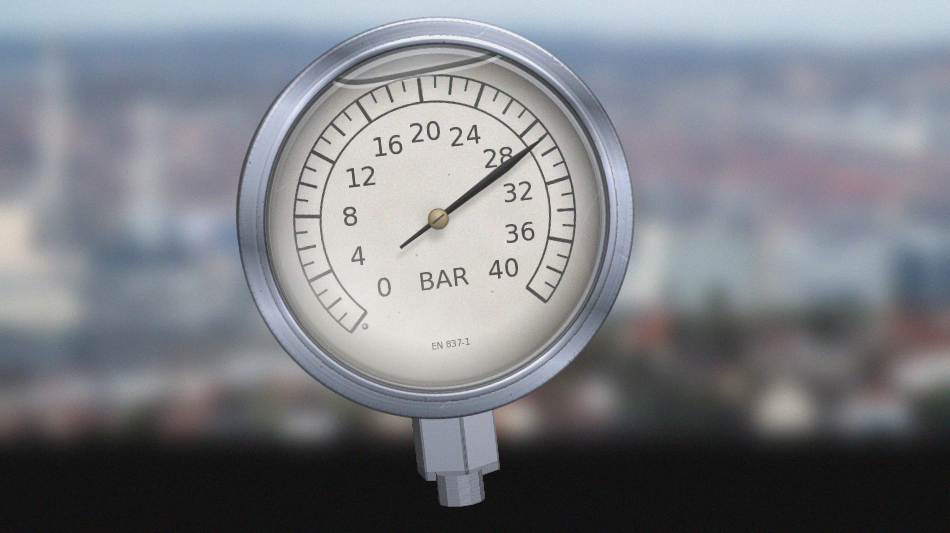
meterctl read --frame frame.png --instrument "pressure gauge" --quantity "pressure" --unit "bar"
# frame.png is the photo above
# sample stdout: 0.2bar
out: 29bar
